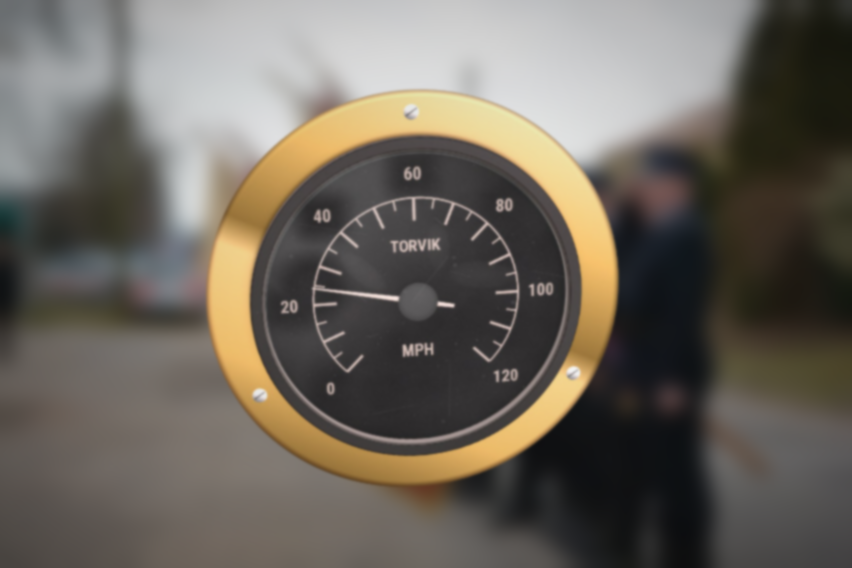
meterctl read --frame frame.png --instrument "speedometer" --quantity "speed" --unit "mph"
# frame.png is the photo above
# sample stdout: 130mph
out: 25mph
